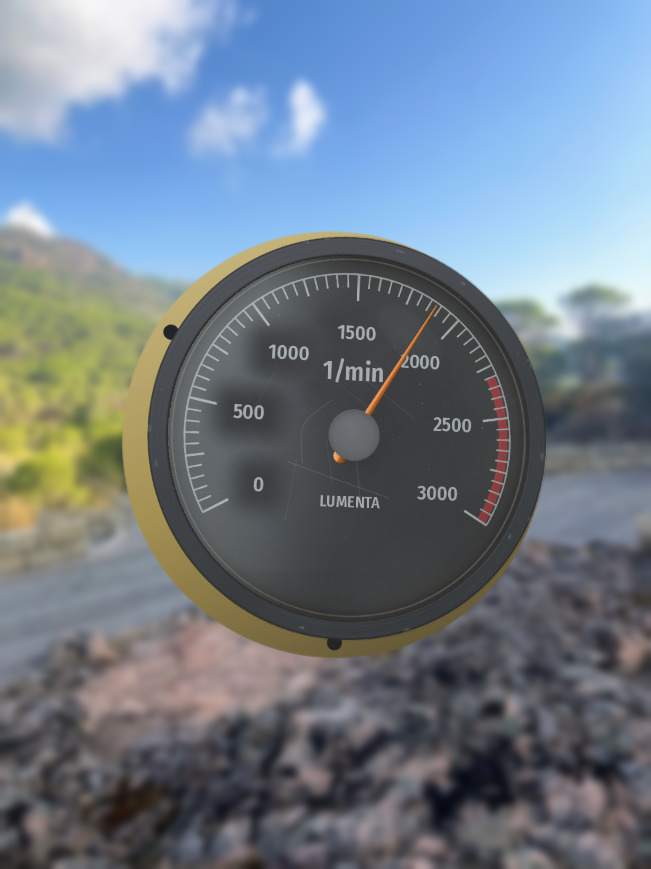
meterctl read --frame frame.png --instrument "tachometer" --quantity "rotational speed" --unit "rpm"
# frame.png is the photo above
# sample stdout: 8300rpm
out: 1875rpm
